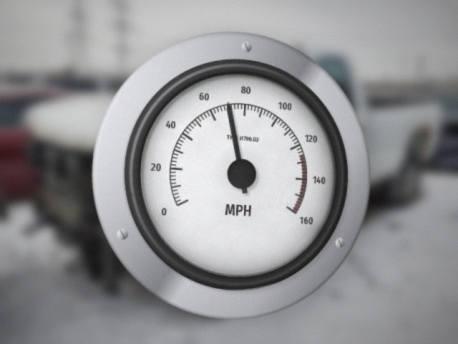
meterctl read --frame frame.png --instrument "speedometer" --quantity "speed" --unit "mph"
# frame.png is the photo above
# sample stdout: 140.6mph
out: 70mph
